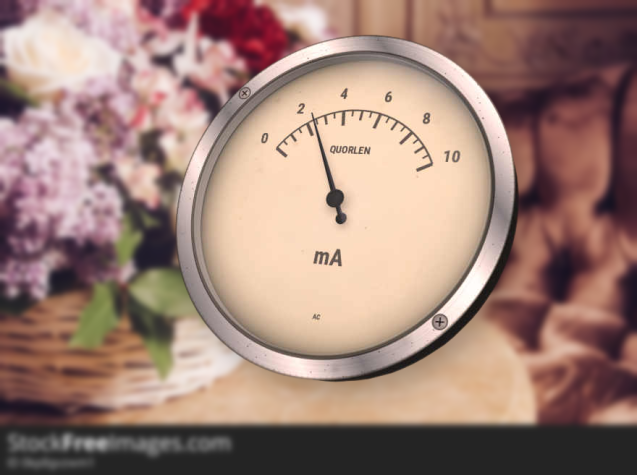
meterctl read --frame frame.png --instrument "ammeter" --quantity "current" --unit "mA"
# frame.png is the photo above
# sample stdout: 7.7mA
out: 2.5mA
